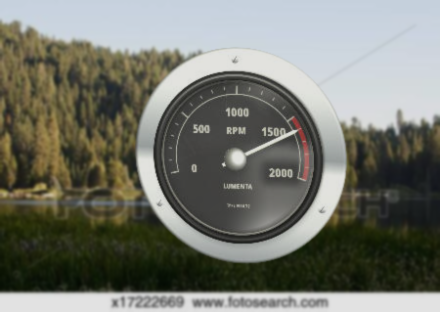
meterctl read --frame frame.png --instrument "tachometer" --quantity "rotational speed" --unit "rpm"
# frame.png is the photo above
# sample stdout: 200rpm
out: 1600rpm
